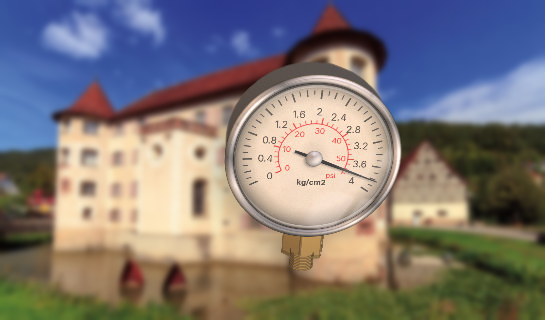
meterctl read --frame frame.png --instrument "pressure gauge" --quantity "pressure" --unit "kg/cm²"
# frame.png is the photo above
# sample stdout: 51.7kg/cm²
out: 3.8kg/cm²
